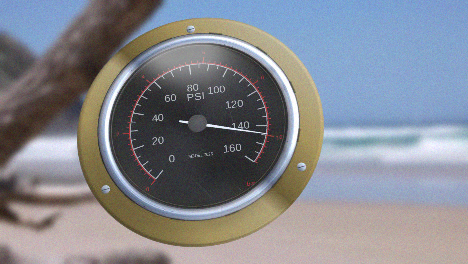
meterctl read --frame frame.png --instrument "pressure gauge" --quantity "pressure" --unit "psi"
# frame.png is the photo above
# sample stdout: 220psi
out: 145psi
